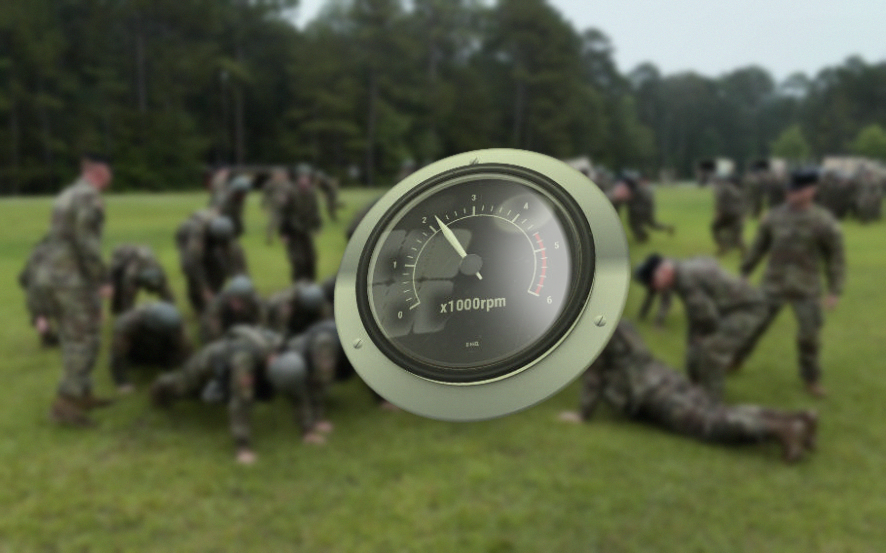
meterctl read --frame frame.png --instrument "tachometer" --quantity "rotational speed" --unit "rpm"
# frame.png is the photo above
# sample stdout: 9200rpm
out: 2200rpm
